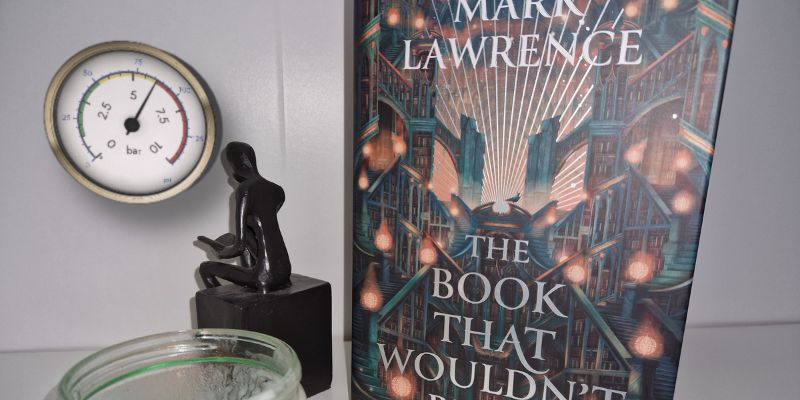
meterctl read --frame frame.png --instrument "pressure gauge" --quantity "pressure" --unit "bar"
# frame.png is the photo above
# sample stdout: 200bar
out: 6bar
